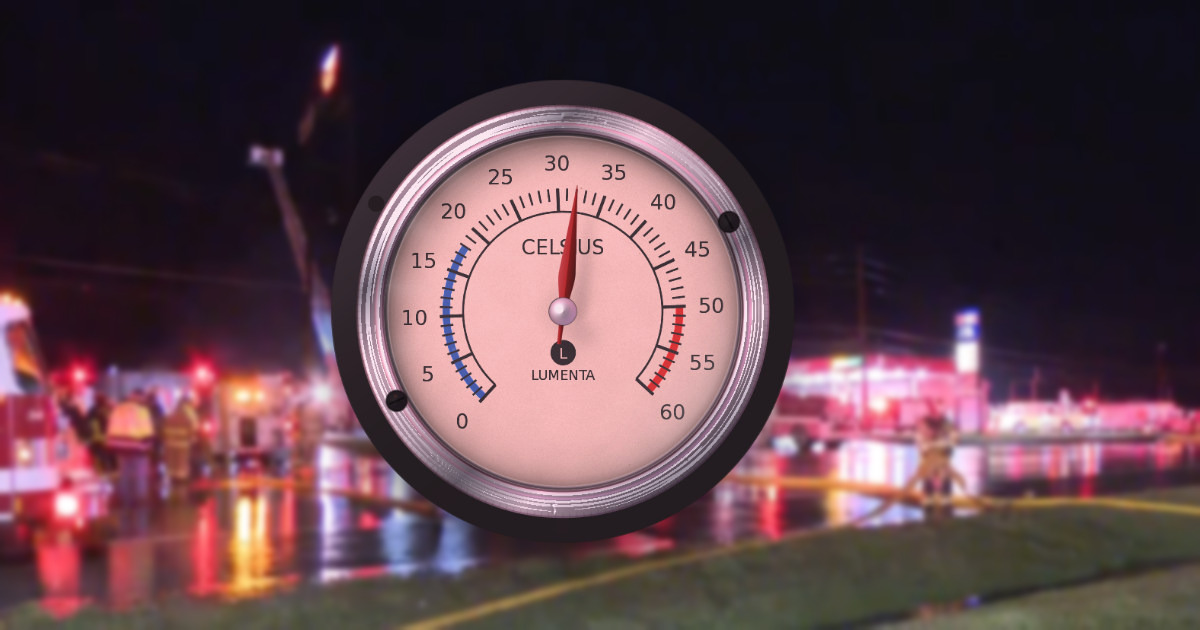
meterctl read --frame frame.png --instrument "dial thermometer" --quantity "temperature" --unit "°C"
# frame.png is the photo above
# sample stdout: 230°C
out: 32°C
